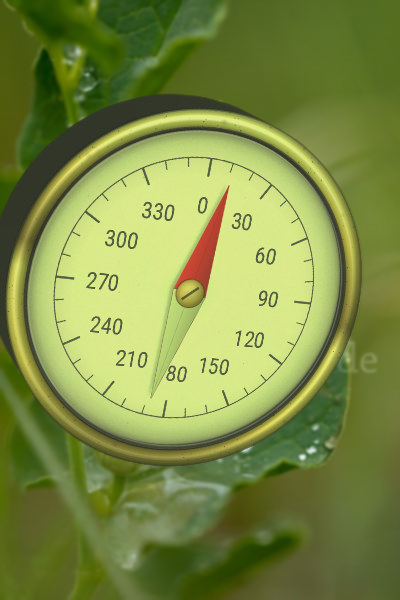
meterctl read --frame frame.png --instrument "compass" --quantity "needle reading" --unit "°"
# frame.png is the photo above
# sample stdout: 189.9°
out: 10°
